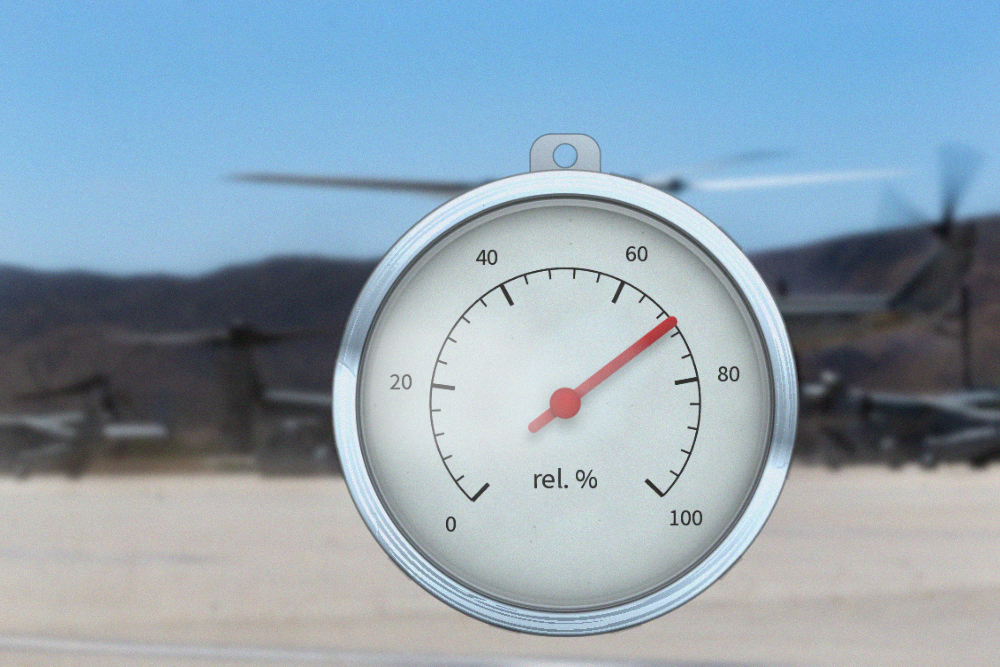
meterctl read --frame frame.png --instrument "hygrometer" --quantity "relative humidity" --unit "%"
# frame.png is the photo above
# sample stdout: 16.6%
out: 70%
